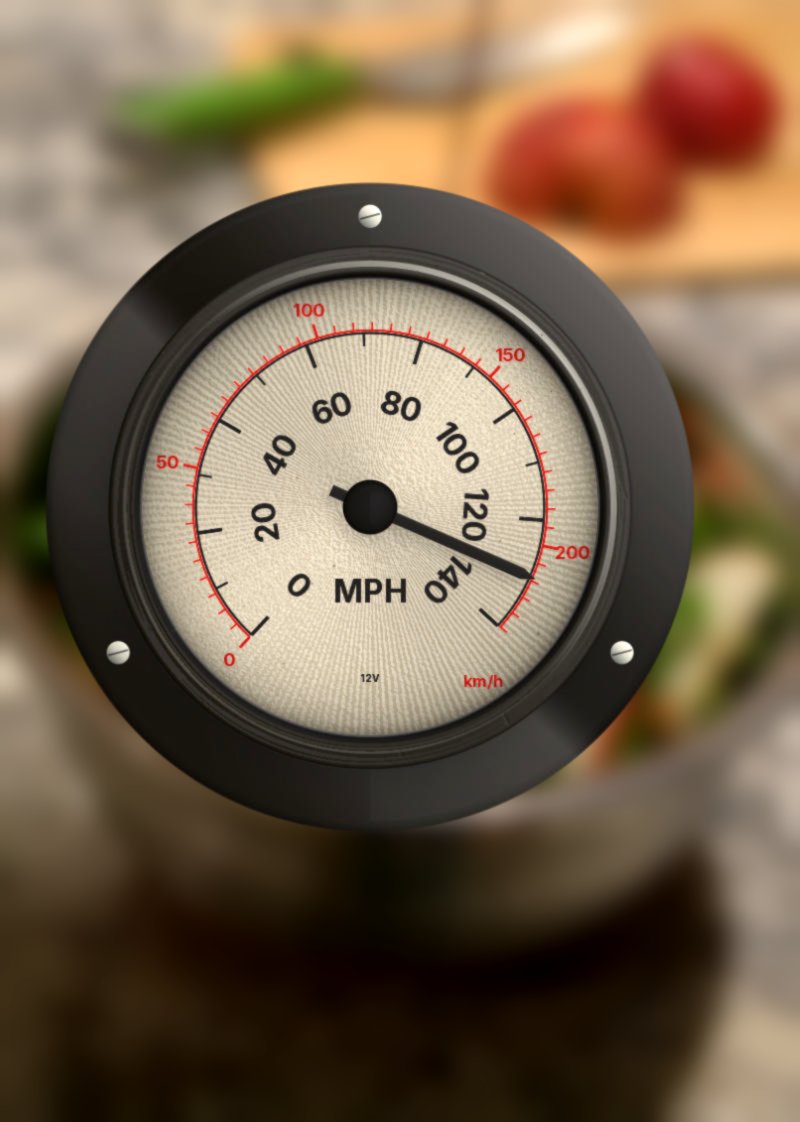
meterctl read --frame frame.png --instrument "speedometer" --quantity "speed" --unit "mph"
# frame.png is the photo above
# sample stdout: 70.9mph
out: 130mph
